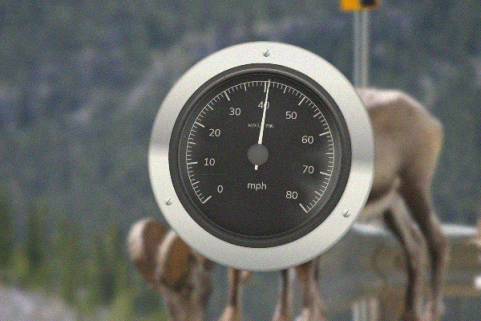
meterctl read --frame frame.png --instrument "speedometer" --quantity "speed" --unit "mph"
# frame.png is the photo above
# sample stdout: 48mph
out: 41mph
